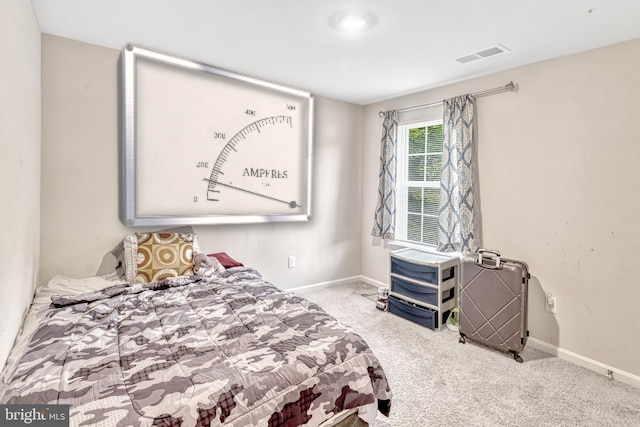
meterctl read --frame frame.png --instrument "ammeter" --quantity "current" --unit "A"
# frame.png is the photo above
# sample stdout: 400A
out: 150A
